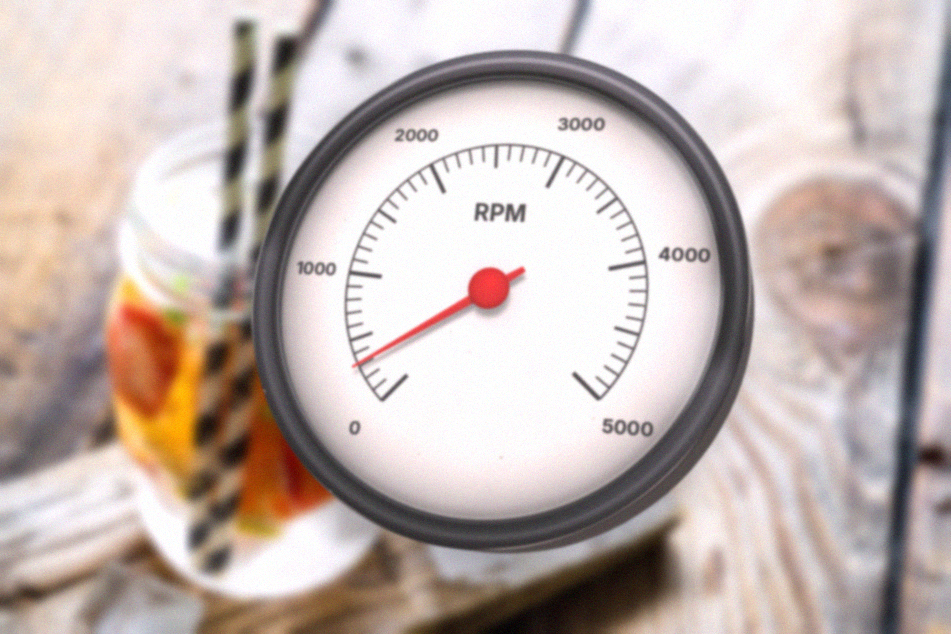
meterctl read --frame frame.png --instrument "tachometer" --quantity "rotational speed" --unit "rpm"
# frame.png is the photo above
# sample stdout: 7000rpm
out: 300rpm
